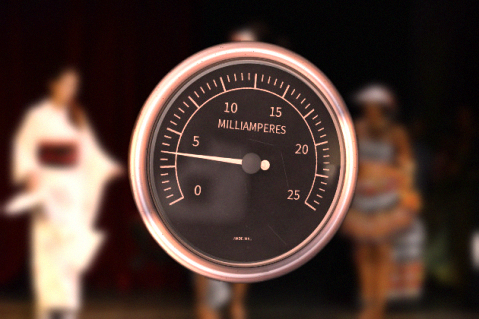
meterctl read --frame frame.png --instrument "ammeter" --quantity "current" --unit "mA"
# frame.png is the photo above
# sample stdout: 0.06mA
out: 3.5mA
